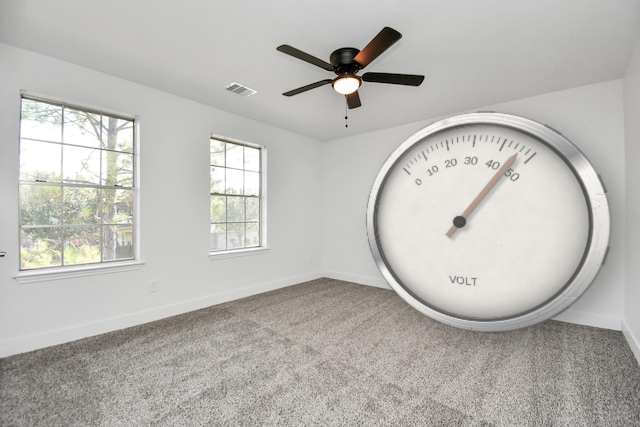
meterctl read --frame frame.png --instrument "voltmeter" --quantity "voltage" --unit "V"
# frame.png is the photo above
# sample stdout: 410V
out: 46V
